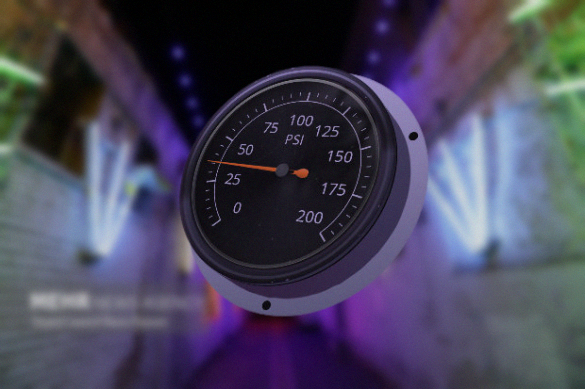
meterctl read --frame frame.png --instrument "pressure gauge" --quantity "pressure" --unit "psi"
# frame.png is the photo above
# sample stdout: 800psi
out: 35psi
